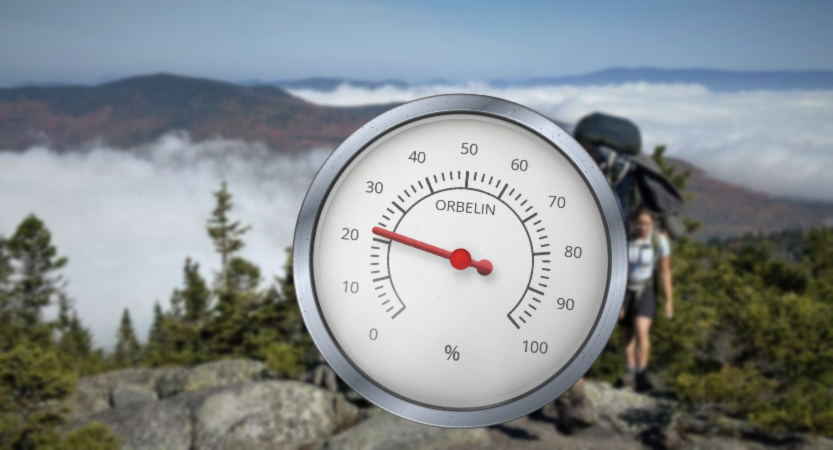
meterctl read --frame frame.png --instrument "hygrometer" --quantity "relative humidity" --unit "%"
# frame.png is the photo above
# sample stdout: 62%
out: 22%
